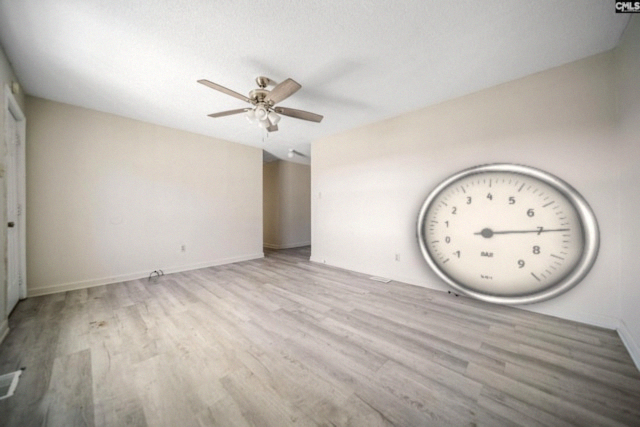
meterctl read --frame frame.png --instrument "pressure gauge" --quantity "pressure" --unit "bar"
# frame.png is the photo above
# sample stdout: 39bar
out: 7bar
